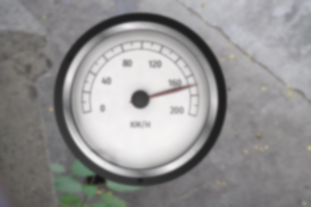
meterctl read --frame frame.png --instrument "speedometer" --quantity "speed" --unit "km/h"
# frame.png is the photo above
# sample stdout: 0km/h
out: 170km/h
